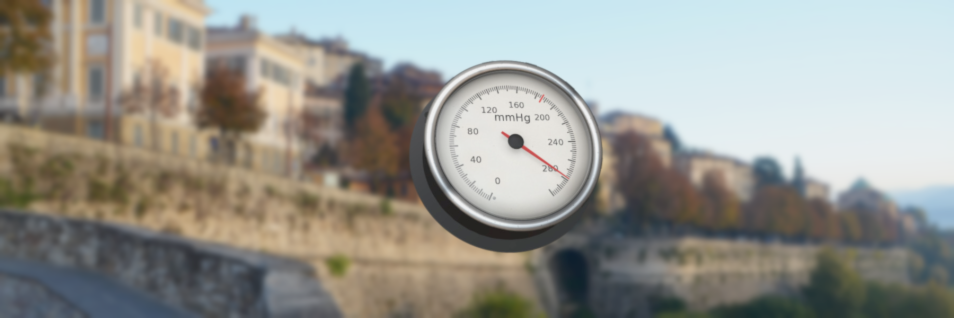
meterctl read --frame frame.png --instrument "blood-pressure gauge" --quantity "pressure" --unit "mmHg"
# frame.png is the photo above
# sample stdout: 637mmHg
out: 280mmHg
